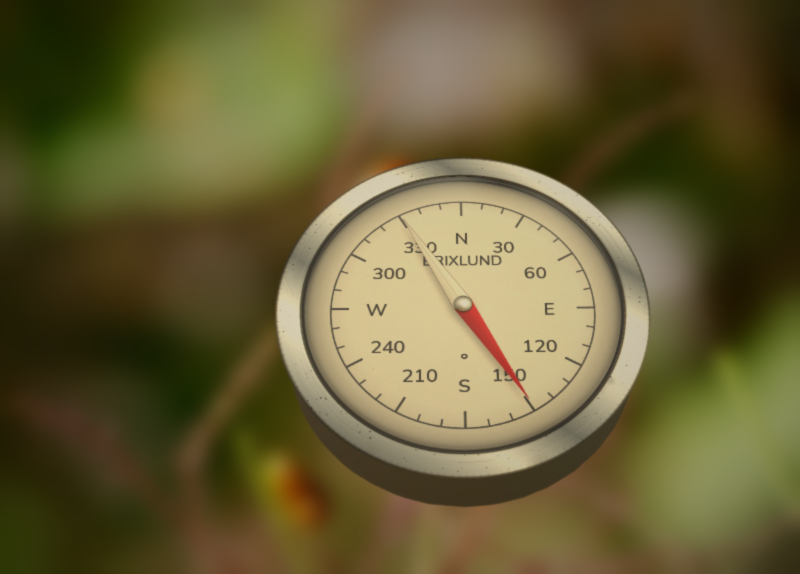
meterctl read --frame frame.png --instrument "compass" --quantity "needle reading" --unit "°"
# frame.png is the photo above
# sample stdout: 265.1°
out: 150°
